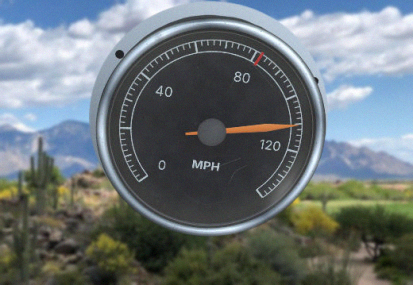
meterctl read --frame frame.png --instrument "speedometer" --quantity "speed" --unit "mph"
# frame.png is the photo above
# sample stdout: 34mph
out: 110mph
